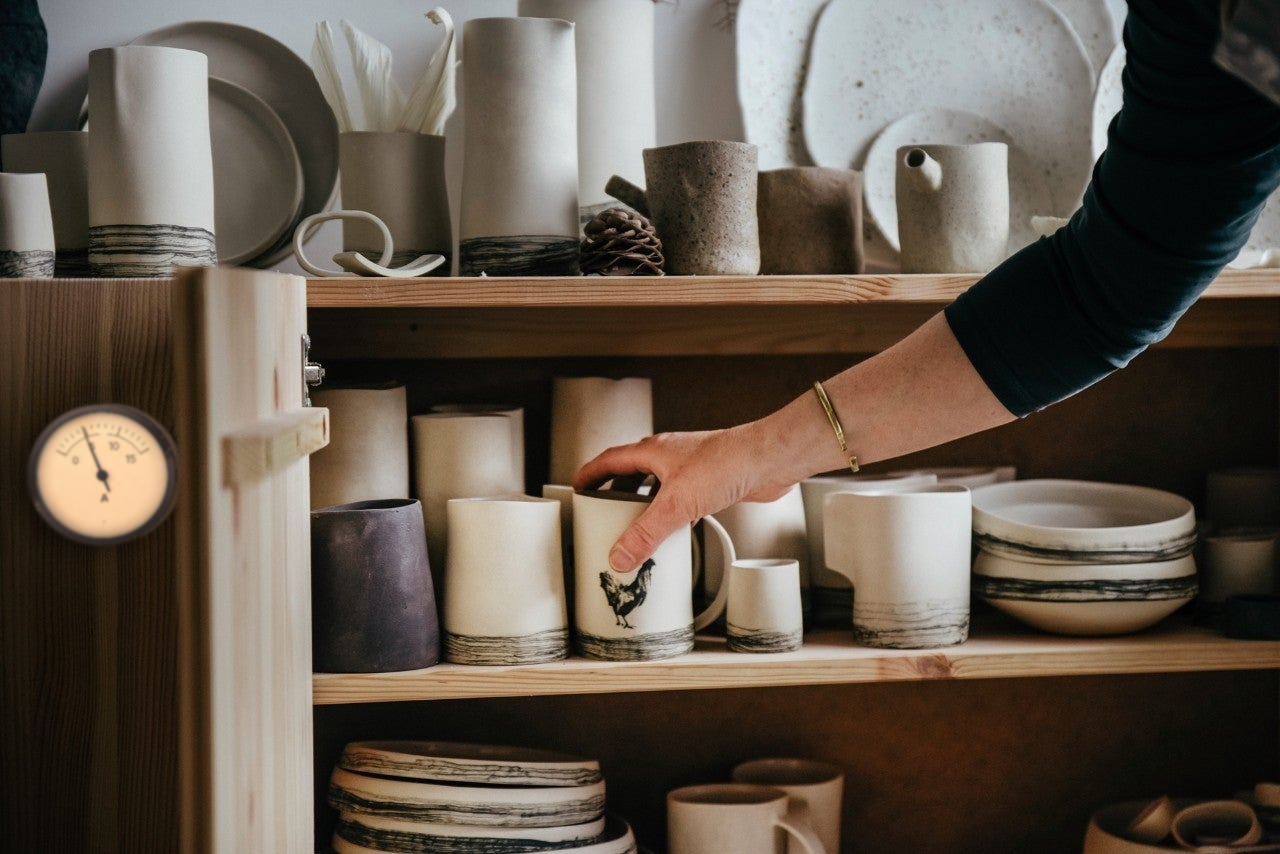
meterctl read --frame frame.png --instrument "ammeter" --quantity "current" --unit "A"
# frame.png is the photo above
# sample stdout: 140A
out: 5A
